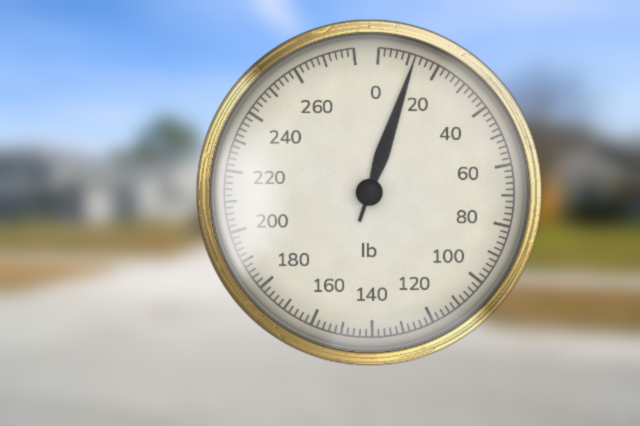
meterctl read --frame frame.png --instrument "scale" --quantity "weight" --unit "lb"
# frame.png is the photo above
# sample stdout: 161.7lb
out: 12lb
